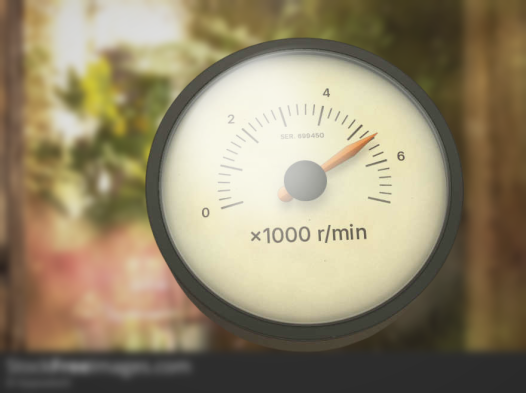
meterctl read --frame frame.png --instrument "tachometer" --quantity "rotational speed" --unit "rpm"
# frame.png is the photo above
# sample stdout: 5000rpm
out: 5400rpm
